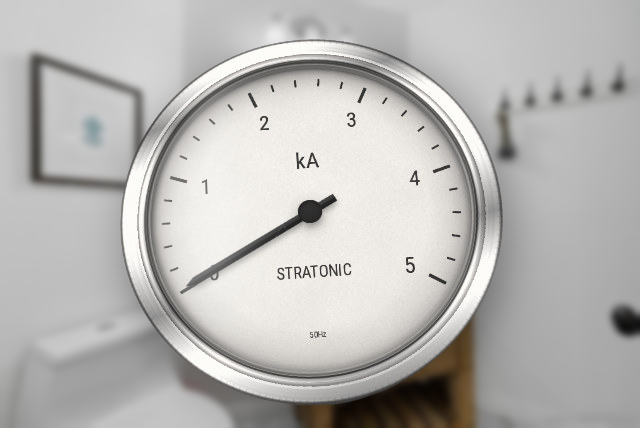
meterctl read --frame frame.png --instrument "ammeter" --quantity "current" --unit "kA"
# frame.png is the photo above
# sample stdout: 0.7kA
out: 0kA
